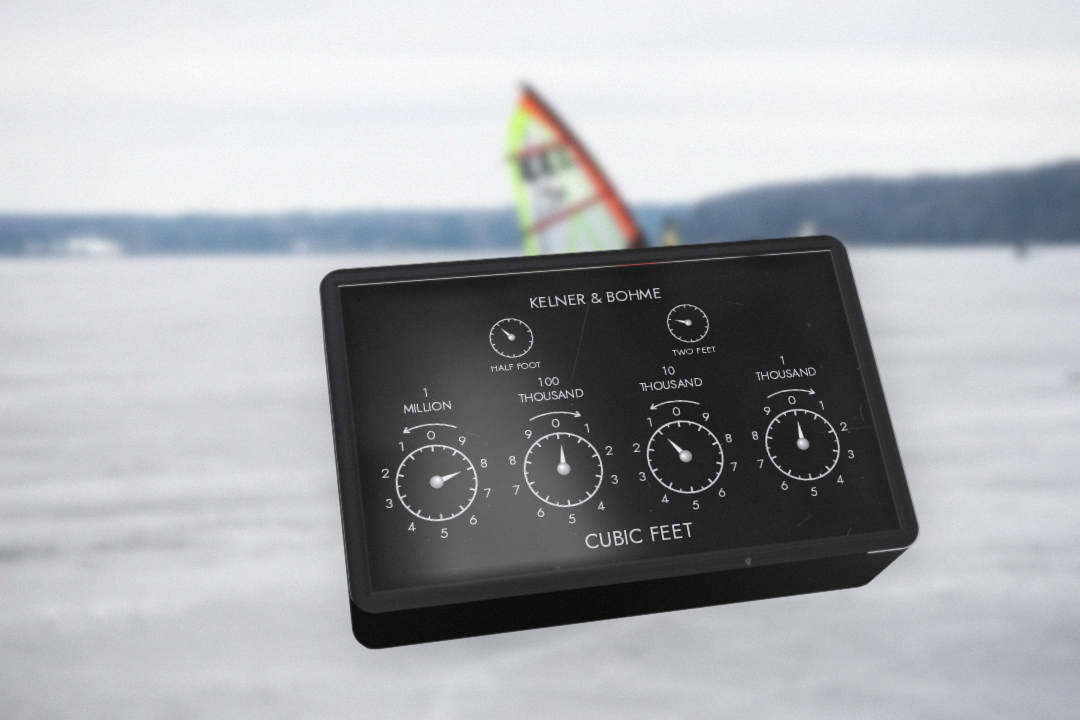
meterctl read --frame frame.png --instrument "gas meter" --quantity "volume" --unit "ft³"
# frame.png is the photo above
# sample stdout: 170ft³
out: 801000ft³
